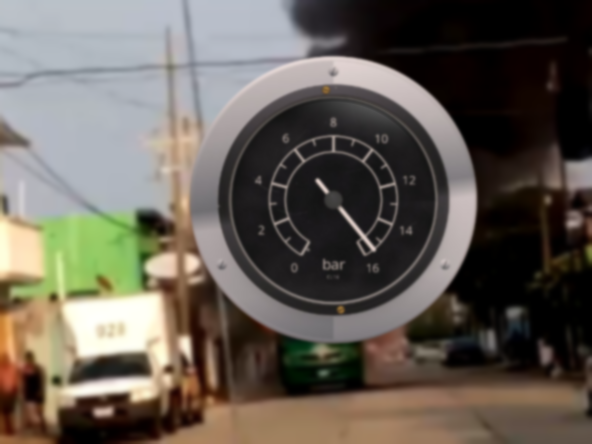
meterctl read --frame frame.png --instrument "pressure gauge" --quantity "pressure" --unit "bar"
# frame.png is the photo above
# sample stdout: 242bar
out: 15.5bar
